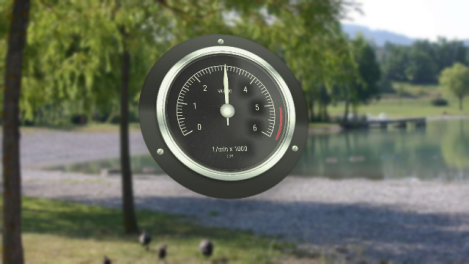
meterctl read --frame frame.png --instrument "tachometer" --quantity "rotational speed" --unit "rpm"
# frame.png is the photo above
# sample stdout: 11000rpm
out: 3000rpm
